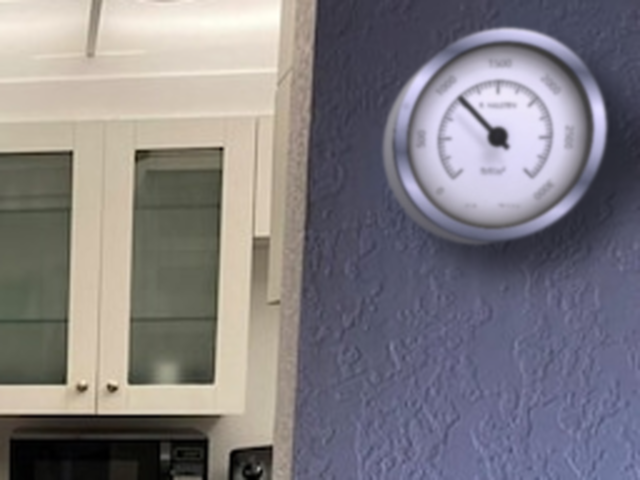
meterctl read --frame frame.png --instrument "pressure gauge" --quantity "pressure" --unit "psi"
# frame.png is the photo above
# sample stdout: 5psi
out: 1000psi
